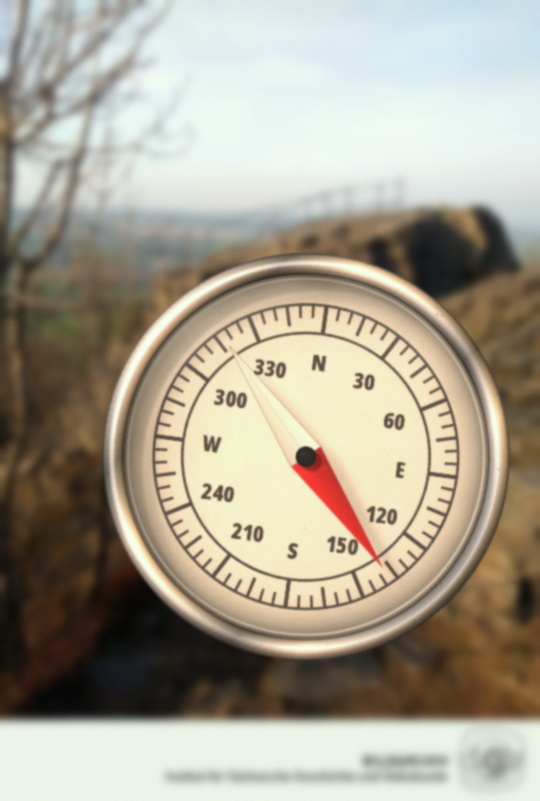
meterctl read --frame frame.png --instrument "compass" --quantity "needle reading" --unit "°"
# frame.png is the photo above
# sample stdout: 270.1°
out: 137.5°
